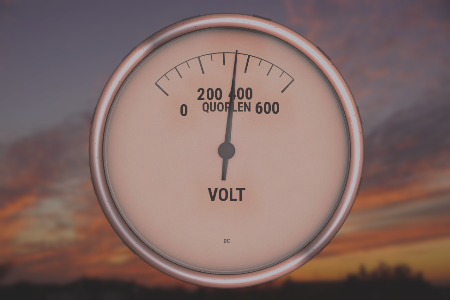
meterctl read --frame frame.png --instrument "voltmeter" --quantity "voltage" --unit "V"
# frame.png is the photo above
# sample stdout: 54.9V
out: 350V
